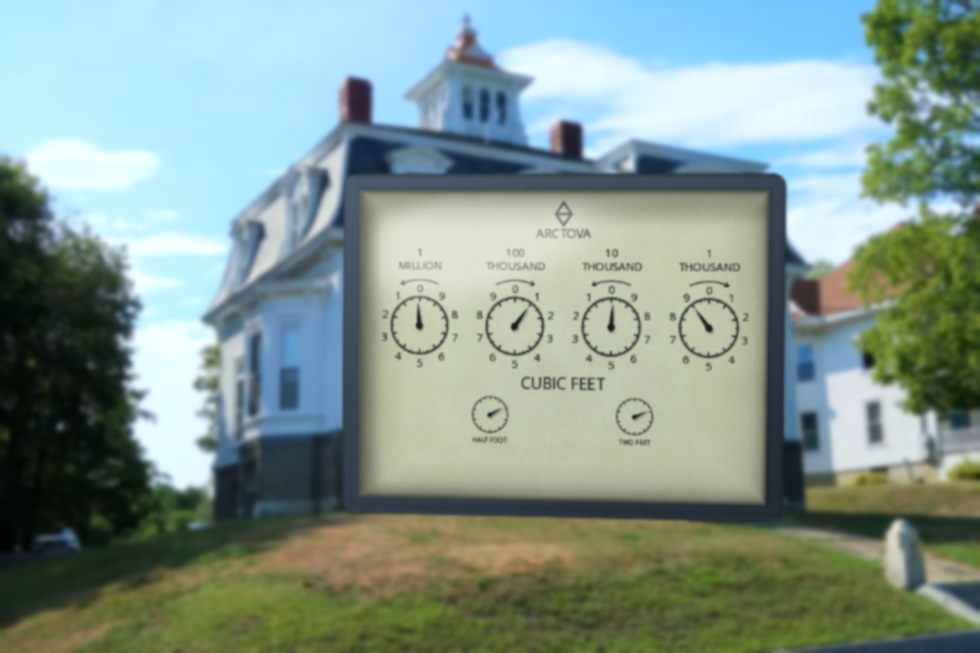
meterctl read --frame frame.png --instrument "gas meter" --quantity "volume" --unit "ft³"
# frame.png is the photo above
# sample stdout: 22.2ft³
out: 9900ft³
